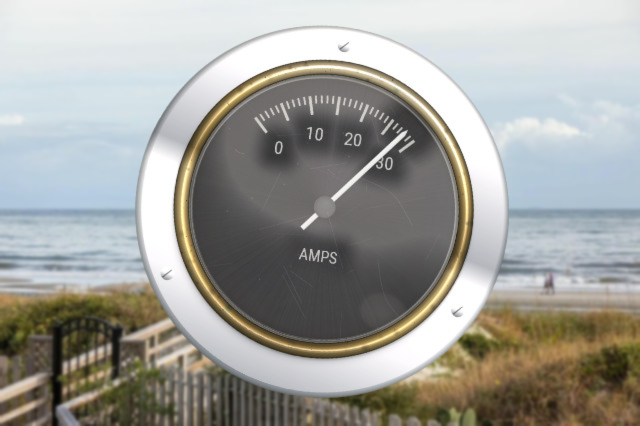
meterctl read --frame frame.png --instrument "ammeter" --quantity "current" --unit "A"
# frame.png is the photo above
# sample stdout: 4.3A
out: 28A
